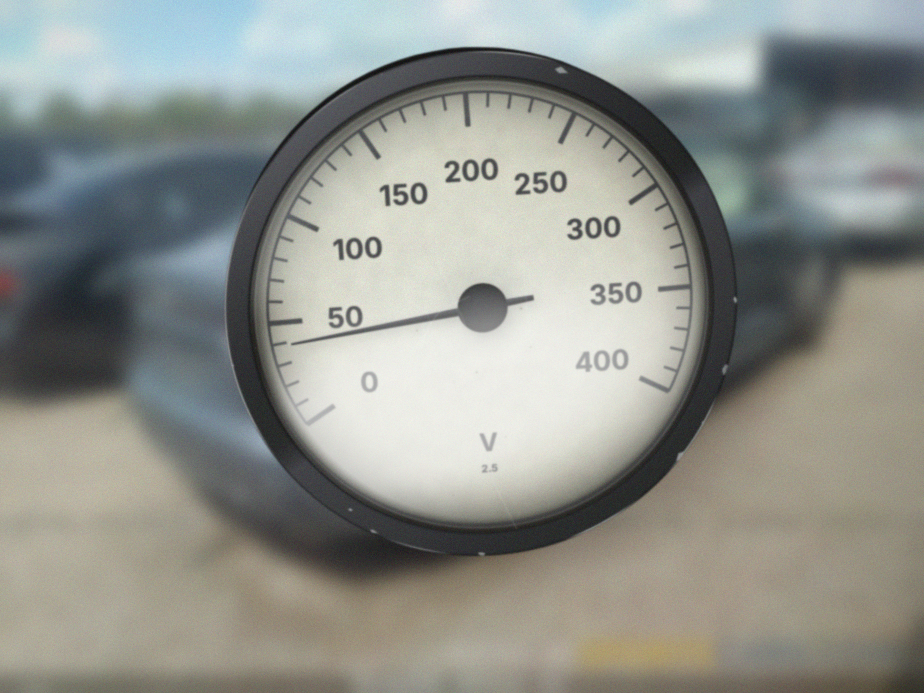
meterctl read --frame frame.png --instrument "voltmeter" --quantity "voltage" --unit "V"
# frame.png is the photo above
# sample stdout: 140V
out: 40V
